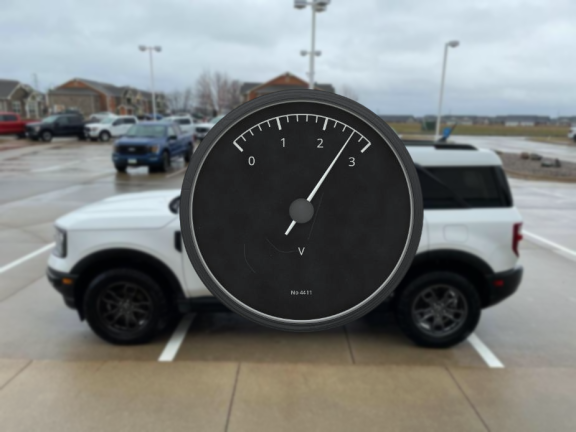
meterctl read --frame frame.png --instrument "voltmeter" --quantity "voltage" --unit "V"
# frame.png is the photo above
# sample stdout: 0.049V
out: 2.6V
